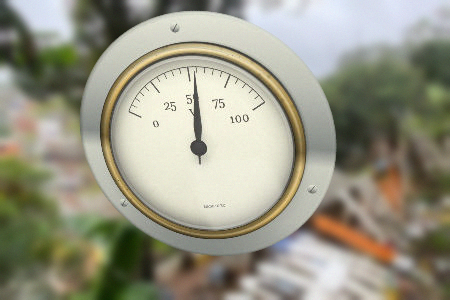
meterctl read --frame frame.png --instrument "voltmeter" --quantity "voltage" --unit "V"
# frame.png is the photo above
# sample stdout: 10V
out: 55V
